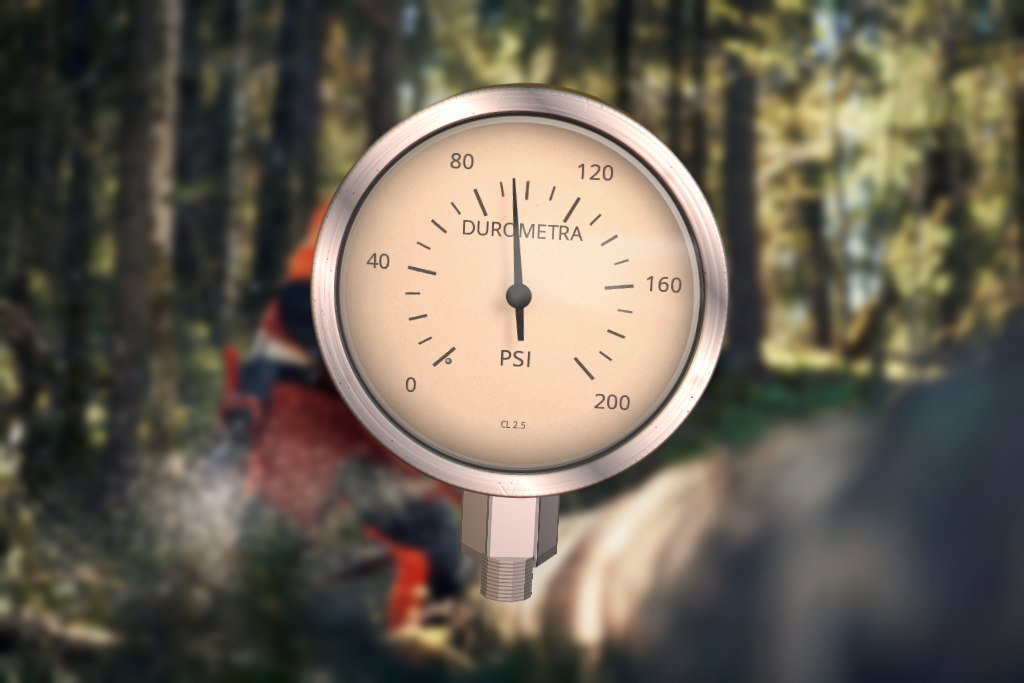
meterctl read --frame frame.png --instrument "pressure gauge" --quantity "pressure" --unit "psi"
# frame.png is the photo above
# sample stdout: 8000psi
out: 95psi
